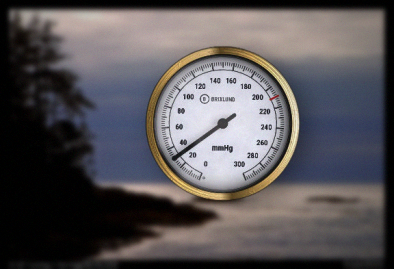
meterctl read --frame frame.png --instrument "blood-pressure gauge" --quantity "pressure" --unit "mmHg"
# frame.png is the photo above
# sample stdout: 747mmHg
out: 30mmHg
